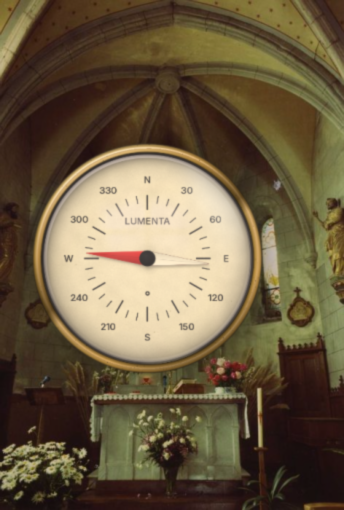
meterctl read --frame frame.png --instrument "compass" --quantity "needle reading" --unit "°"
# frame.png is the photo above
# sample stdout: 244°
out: 275°
